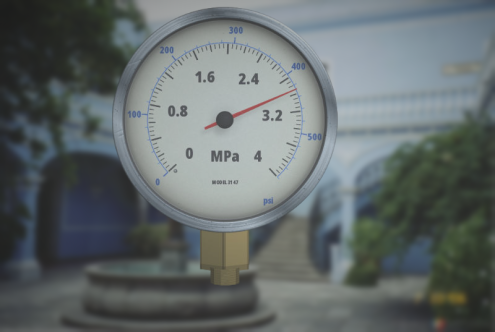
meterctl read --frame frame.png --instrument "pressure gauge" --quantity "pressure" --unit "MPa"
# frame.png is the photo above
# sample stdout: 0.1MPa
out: 2.95MPa
